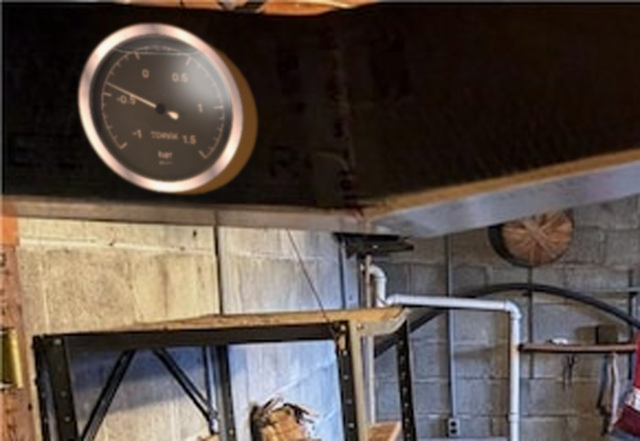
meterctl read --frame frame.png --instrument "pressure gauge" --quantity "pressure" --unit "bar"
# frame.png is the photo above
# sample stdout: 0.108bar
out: -0.4bar
